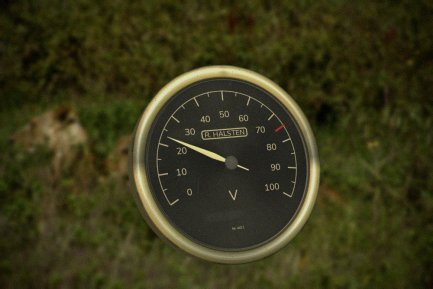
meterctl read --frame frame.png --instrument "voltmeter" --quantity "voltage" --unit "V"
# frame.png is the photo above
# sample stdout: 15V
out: 22.5V
